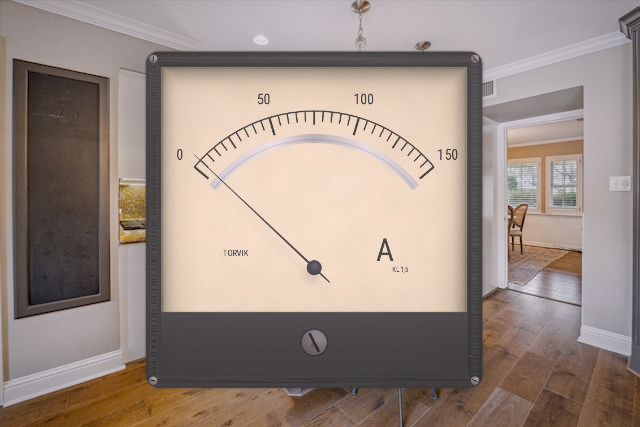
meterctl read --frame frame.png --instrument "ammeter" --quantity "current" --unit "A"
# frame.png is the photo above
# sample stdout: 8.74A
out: 5A
